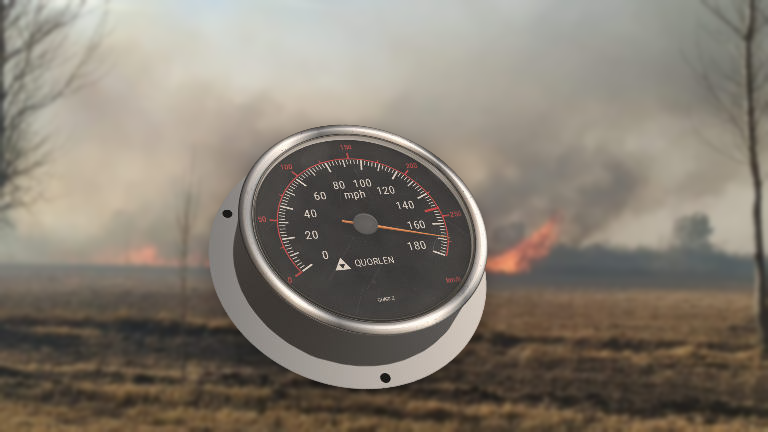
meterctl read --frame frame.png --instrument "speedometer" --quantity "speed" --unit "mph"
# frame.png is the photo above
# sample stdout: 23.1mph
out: 170mph
